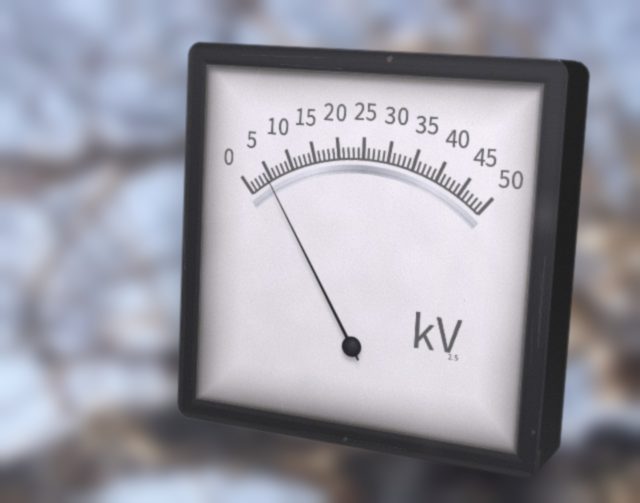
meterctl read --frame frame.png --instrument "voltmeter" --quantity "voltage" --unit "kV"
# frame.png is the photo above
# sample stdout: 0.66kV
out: 5kV
